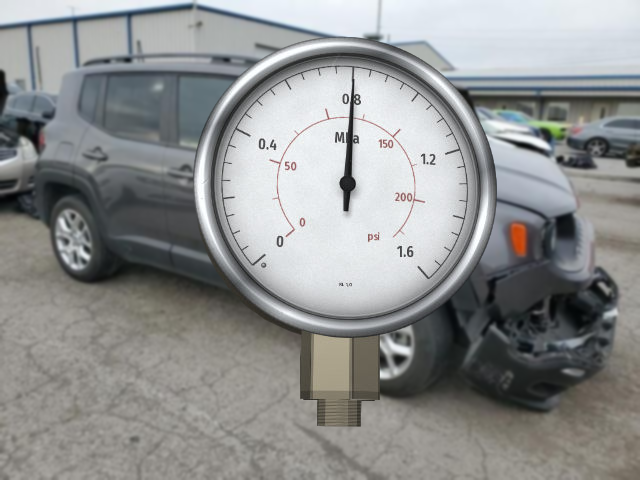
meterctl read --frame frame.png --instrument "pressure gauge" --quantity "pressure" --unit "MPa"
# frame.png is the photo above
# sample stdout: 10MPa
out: 0.8MPa
